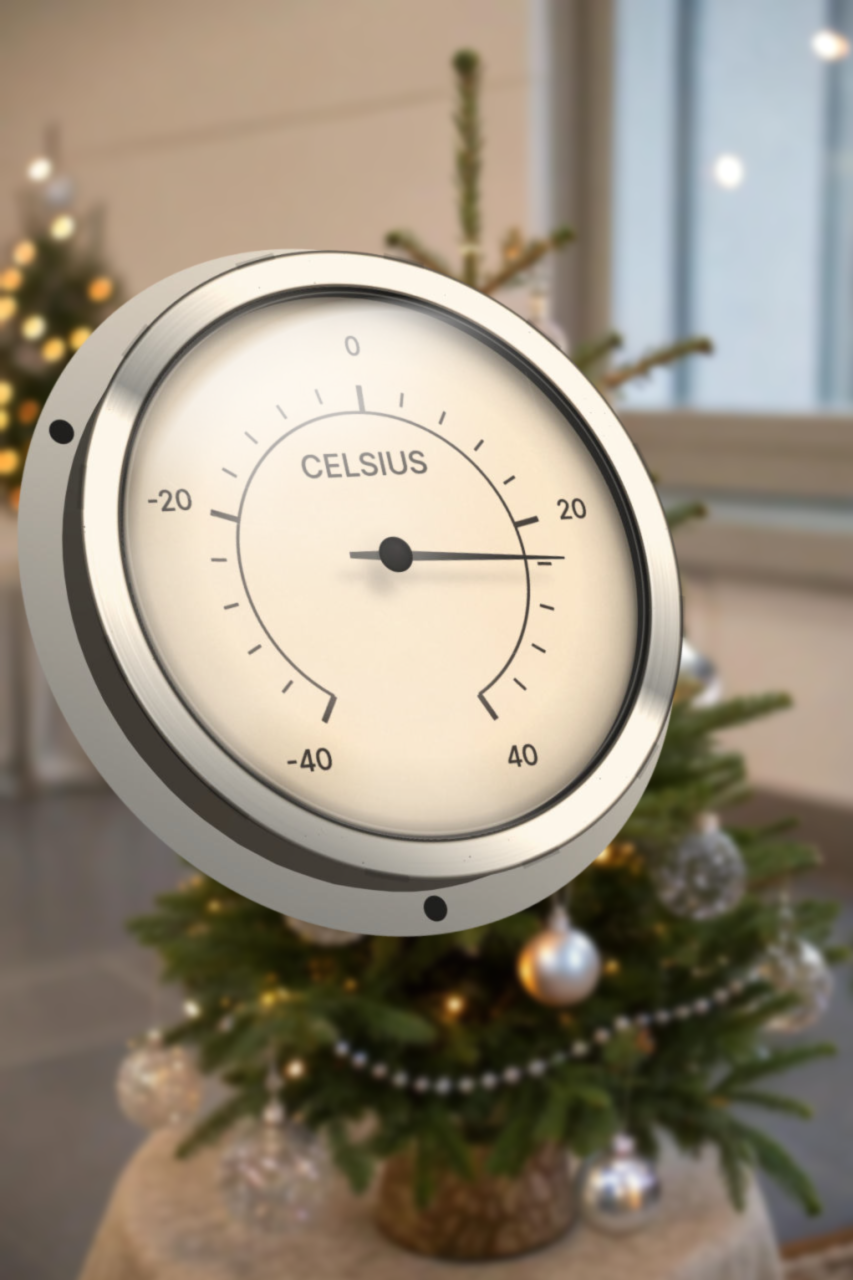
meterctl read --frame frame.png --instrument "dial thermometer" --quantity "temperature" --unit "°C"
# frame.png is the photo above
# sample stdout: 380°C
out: 24°C
